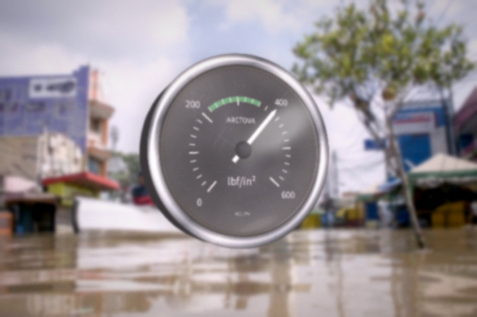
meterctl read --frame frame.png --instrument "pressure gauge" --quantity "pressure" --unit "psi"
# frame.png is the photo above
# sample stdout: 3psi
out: 400psi
